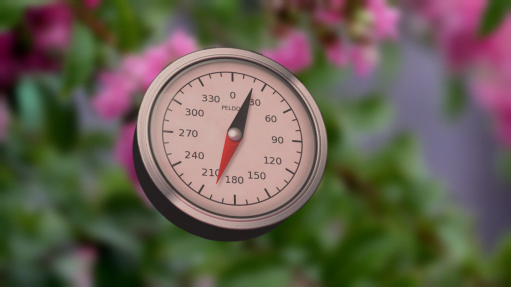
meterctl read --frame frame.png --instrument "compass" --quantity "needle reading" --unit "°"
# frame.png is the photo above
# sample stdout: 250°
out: 200°
